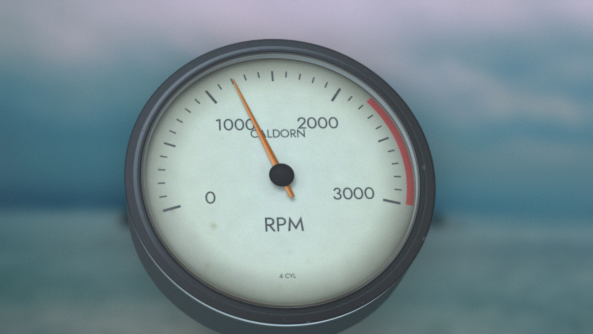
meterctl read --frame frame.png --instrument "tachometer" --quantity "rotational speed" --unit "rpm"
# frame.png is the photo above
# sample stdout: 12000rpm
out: 1200rpm
